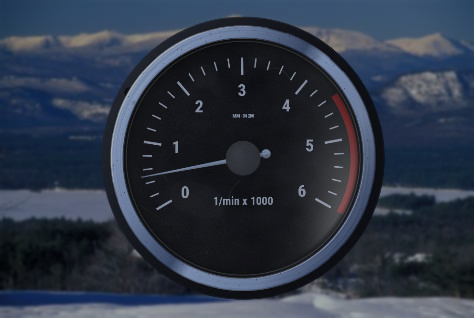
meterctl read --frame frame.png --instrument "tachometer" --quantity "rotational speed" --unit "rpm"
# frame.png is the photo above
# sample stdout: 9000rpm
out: 500rpm
